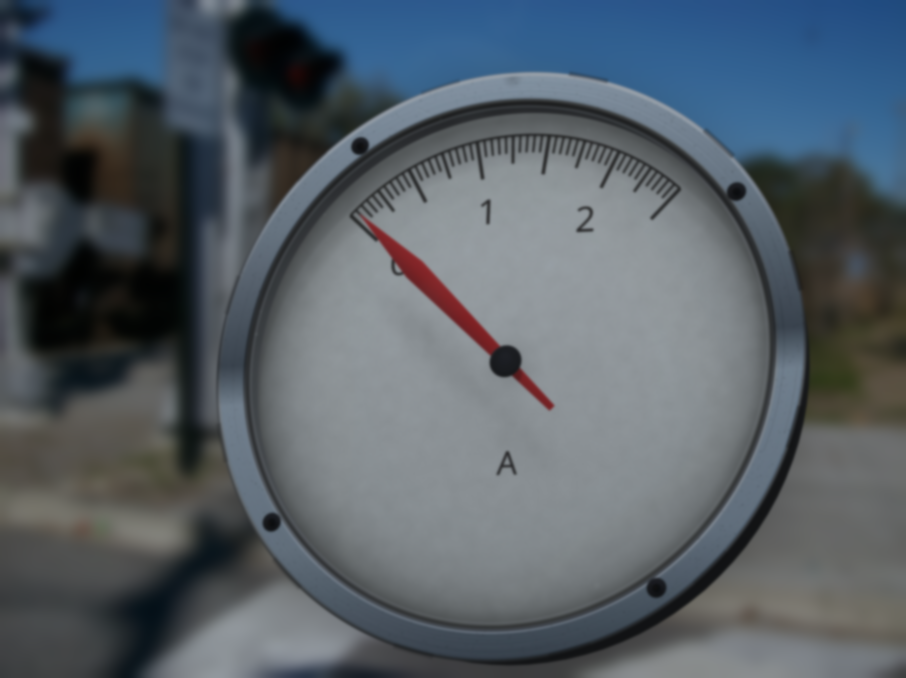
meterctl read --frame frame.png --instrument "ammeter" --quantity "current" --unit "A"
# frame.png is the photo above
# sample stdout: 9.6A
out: 0.05A
